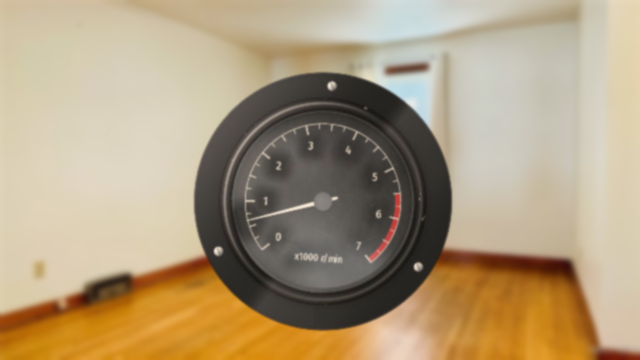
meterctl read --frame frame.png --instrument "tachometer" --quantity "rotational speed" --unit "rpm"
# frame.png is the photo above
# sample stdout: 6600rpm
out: 625rpm
